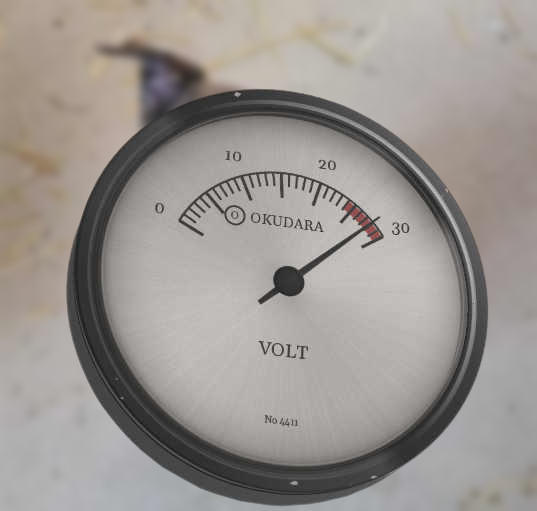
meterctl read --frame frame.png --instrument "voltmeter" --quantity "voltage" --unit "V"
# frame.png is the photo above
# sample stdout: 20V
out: 28V
